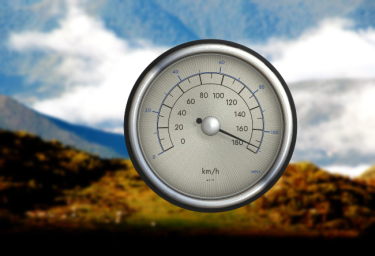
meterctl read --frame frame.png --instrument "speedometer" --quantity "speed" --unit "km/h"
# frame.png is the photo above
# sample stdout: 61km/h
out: 175km/h
